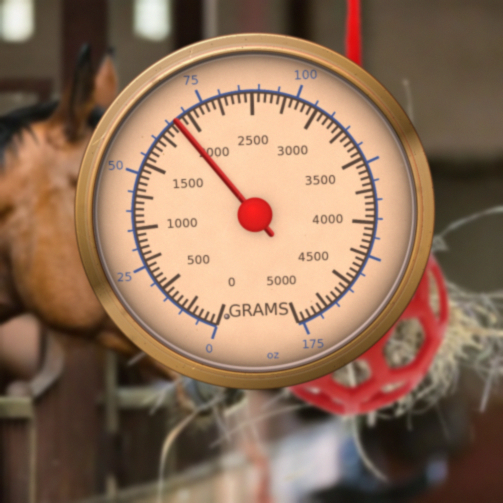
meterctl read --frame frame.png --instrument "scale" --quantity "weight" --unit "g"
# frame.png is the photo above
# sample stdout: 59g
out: 1900g
